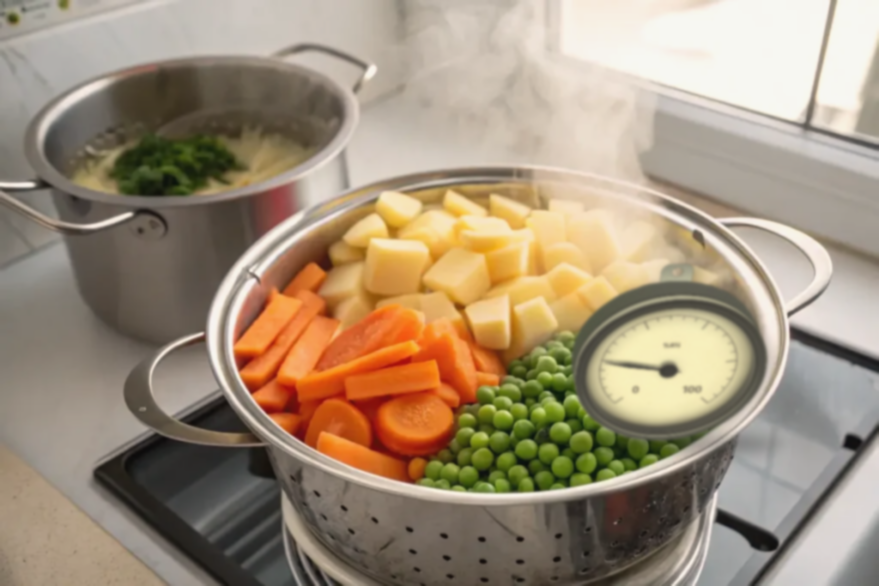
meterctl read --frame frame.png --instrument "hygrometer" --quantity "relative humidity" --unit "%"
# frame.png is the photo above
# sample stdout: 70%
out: 20%
